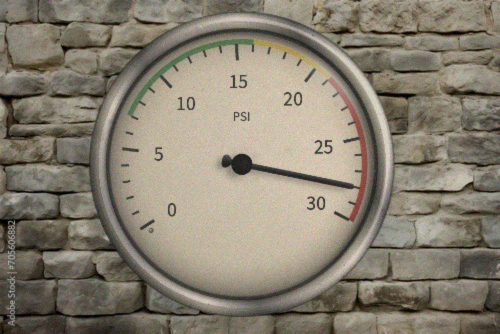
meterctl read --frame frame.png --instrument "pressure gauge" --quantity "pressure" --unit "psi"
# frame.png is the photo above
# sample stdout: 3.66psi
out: 28psi
